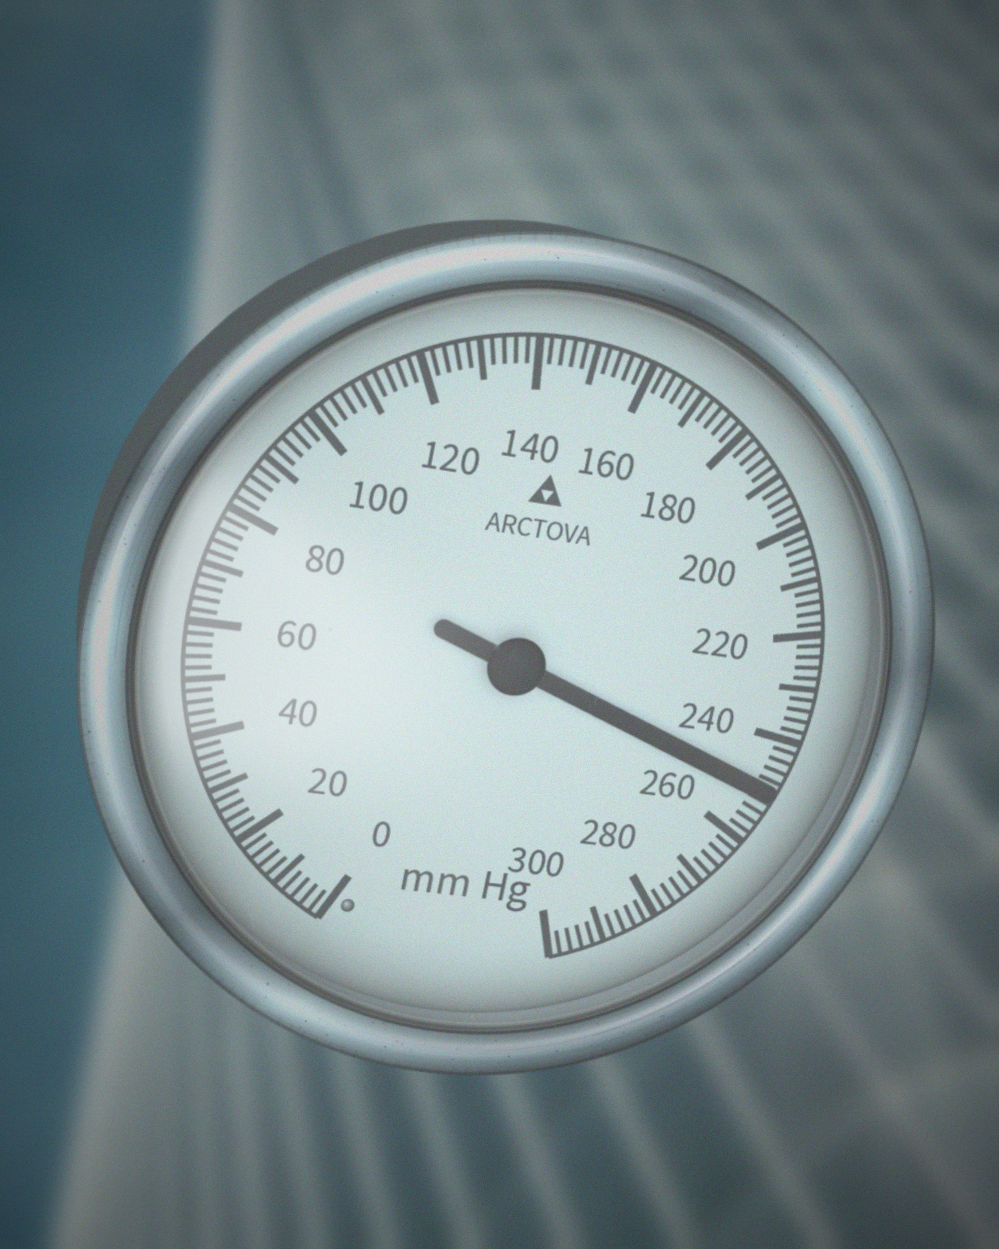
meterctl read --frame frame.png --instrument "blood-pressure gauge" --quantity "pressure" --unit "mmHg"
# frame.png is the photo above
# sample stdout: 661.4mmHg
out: 250mmHg
